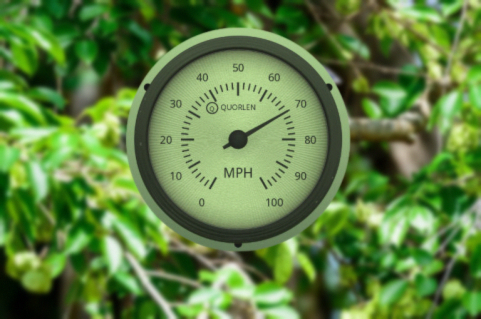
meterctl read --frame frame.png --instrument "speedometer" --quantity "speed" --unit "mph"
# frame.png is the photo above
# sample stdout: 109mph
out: 70mph
